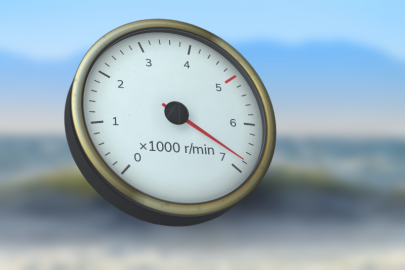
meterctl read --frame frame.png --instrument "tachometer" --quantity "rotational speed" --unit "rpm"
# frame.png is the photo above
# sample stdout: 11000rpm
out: 6800rpm
